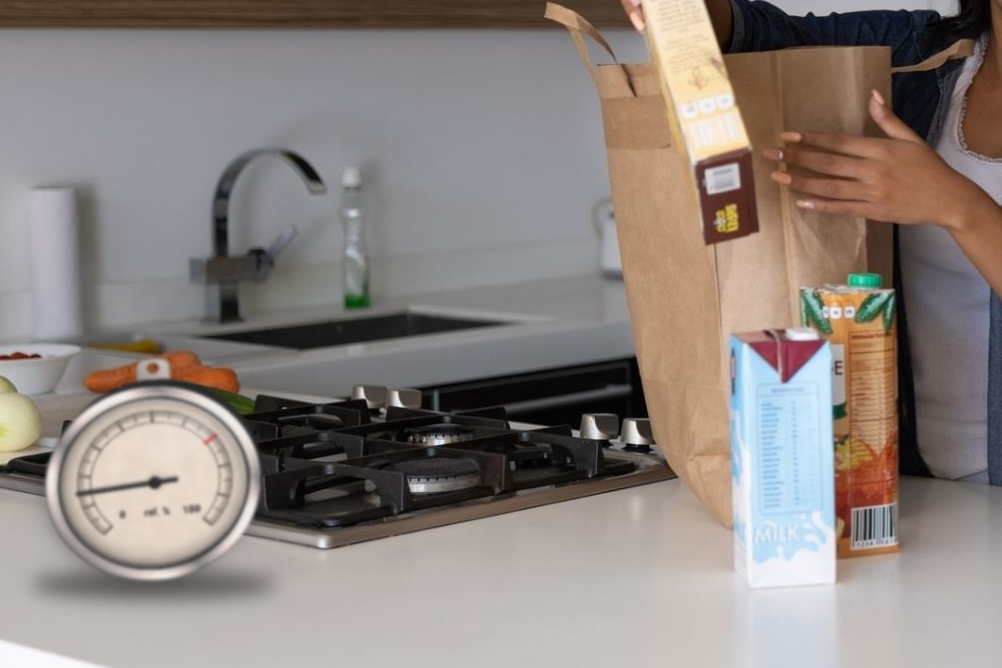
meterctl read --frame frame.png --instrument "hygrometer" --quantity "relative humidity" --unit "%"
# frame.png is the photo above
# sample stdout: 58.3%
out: 15%
